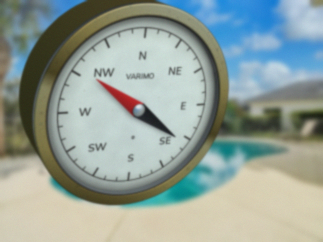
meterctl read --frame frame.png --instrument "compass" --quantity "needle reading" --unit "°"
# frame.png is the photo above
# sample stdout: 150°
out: 305°
